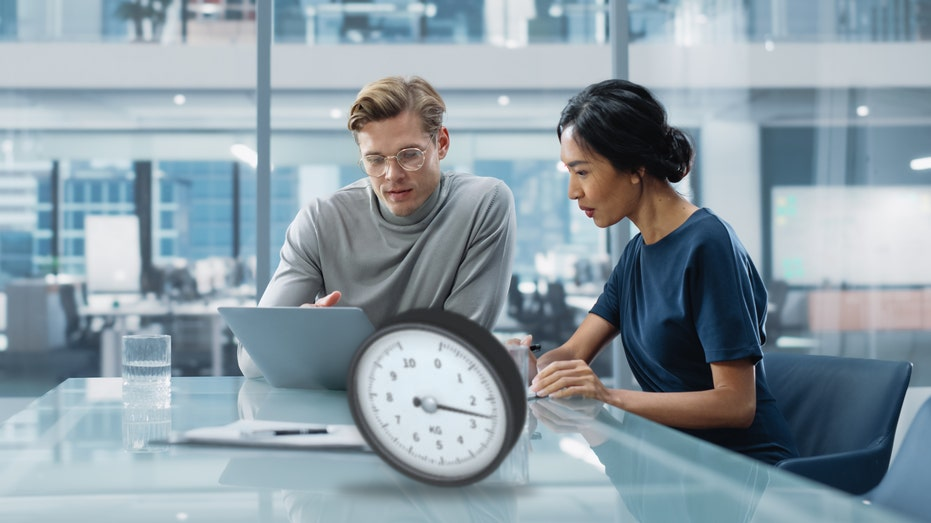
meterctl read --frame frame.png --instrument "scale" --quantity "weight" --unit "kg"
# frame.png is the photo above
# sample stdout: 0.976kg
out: 2.5kg
